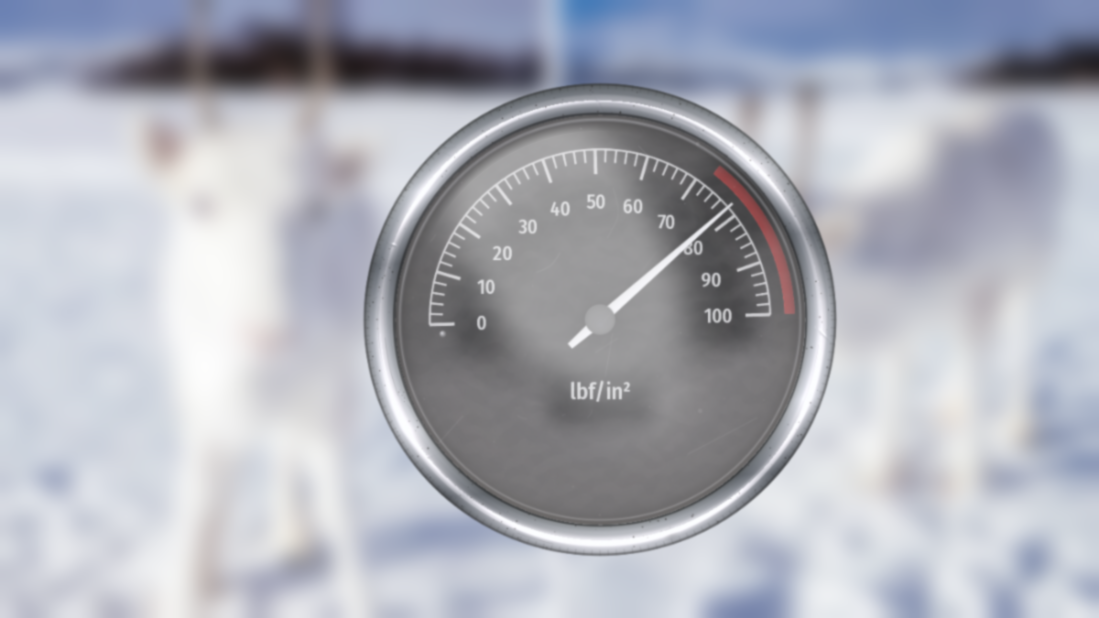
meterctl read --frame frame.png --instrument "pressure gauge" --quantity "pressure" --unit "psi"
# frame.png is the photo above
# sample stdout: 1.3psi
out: 78psi
